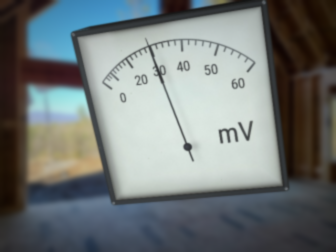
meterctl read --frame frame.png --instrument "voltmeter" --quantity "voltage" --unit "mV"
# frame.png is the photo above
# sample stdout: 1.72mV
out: 30mV
